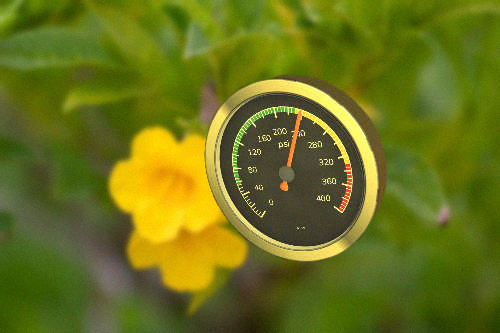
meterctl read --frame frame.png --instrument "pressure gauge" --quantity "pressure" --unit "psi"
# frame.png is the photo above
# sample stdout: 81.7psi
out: 240psi
